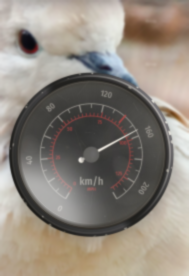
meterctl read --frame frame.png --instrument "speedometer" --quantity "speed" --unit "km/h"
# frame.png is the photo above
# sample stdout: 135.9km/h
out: 155km/h
